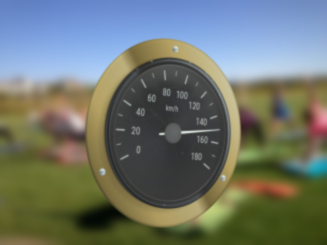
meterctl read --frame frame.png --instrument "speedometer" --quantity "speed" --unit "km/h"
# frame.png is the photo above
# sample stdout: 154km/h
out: 150km/h
